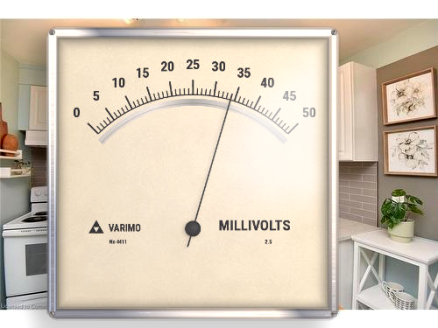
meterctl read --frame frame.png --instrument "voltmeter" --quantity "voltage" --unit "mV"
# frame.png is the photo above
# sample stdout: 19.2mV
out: 34mV
